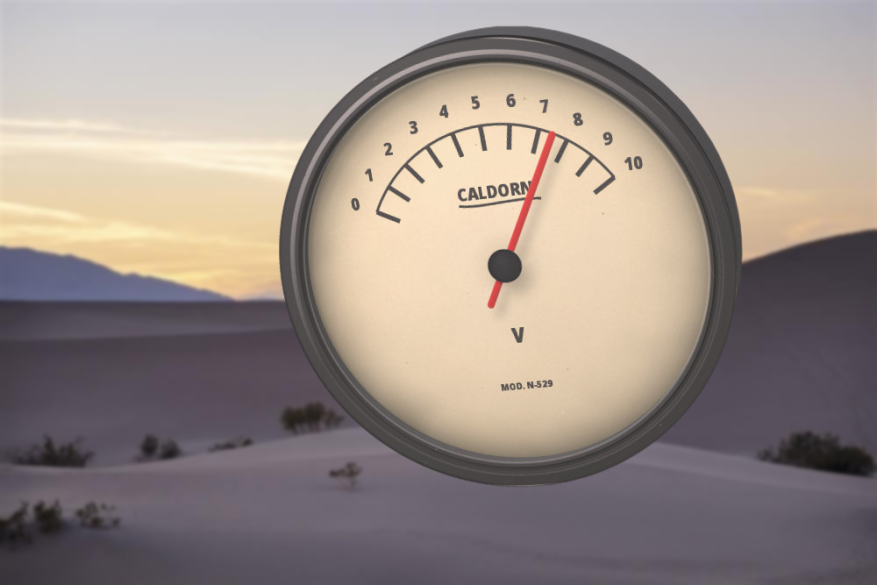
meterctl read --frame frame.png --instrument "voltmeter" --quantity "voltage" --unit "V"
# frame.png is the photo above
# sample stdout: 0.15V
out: 7.5V
